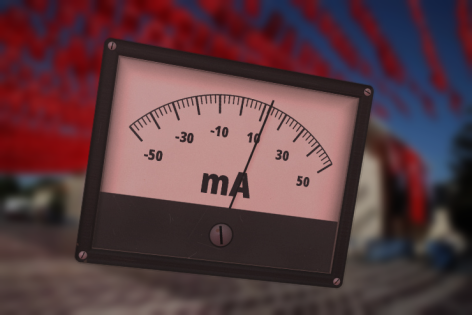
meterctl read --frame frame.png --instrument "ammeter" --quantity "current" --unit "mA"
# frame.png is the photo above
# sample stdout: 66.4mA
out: 12mA
